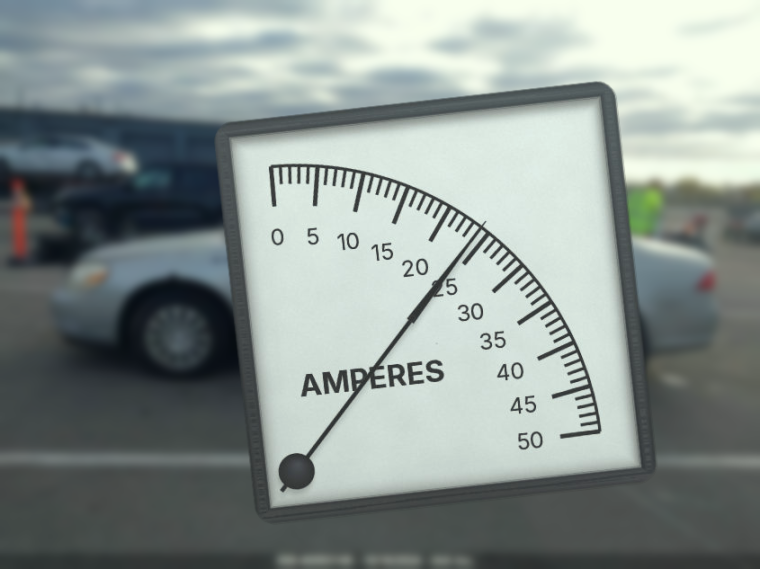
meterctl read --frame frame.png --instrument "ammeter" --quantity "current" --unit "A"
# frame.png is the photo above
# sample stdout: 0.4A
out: 24A
